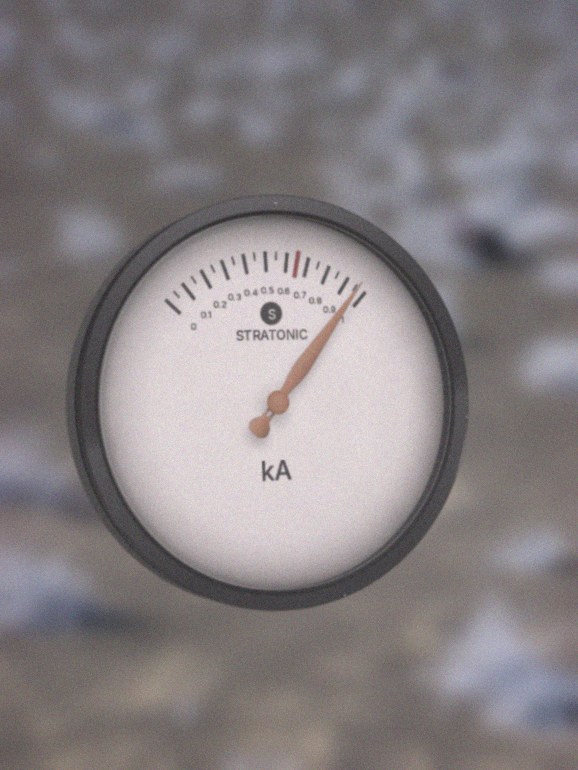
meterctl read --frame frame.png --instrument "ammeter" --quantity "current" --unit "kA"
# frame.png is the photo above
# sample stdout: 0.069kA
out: 0.95kA
